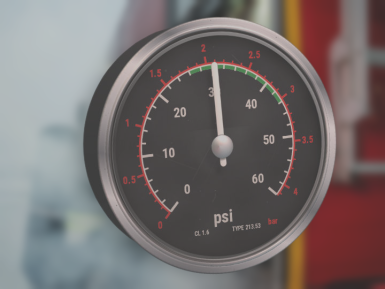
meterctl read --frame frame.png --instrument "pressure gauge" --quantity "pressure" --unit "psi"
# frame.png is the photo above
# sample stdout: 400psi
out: 30psi
